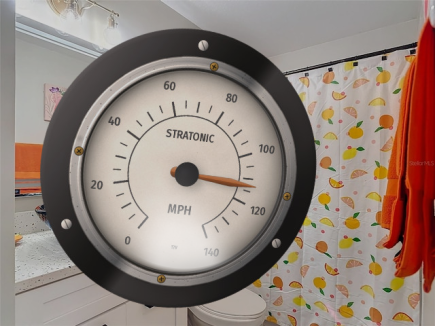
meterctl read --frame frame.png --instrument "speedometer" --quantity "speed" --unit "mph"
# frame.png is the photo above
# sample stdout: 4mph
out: 112.5mph
